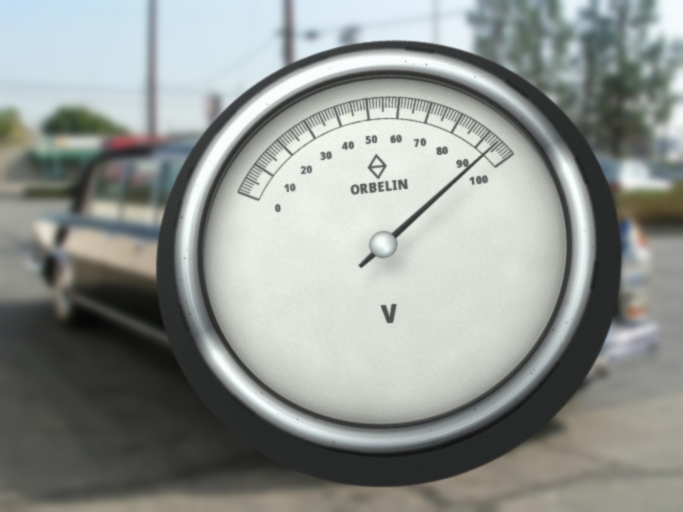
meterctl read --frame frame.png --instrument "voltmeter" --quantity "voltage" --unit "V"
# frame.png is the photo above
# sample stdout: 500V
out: 95V
